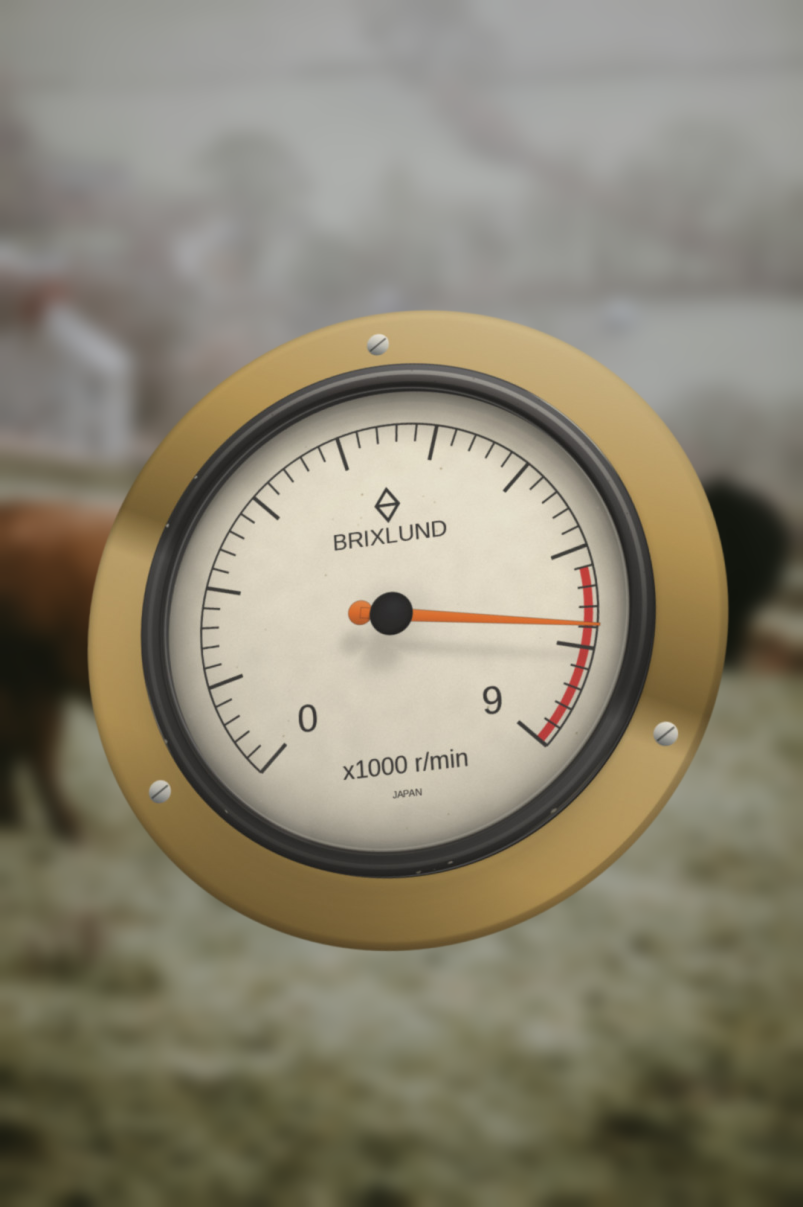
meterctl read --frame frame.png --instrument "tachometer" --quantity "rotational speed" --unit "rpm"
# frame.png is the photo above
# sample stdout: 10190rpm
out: 7800rpm
